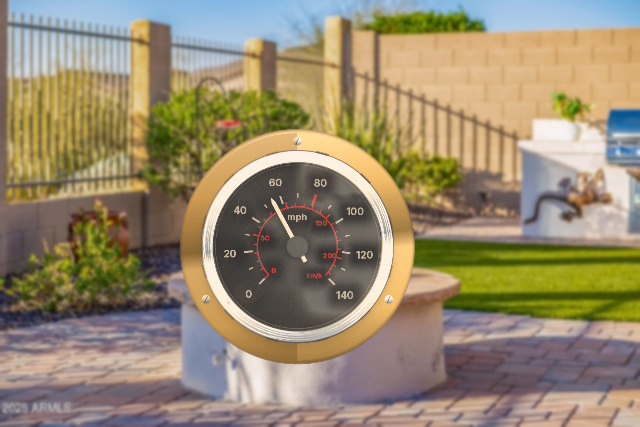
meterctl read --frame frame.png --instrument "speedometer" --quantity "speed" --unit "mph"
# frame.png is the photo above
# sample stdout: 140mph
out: 55mph
